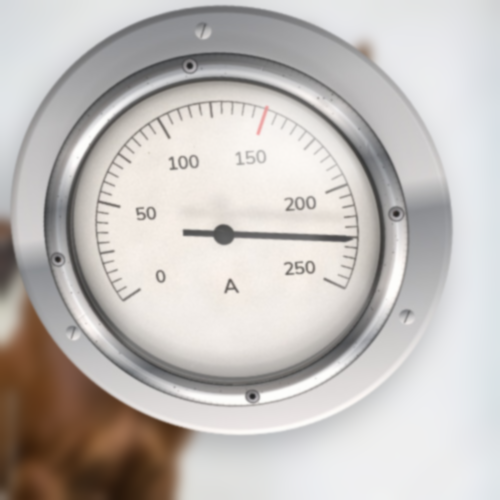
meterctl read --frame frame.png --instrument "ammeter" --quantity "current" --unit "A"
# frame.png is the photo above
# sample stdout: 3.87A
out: 225A
